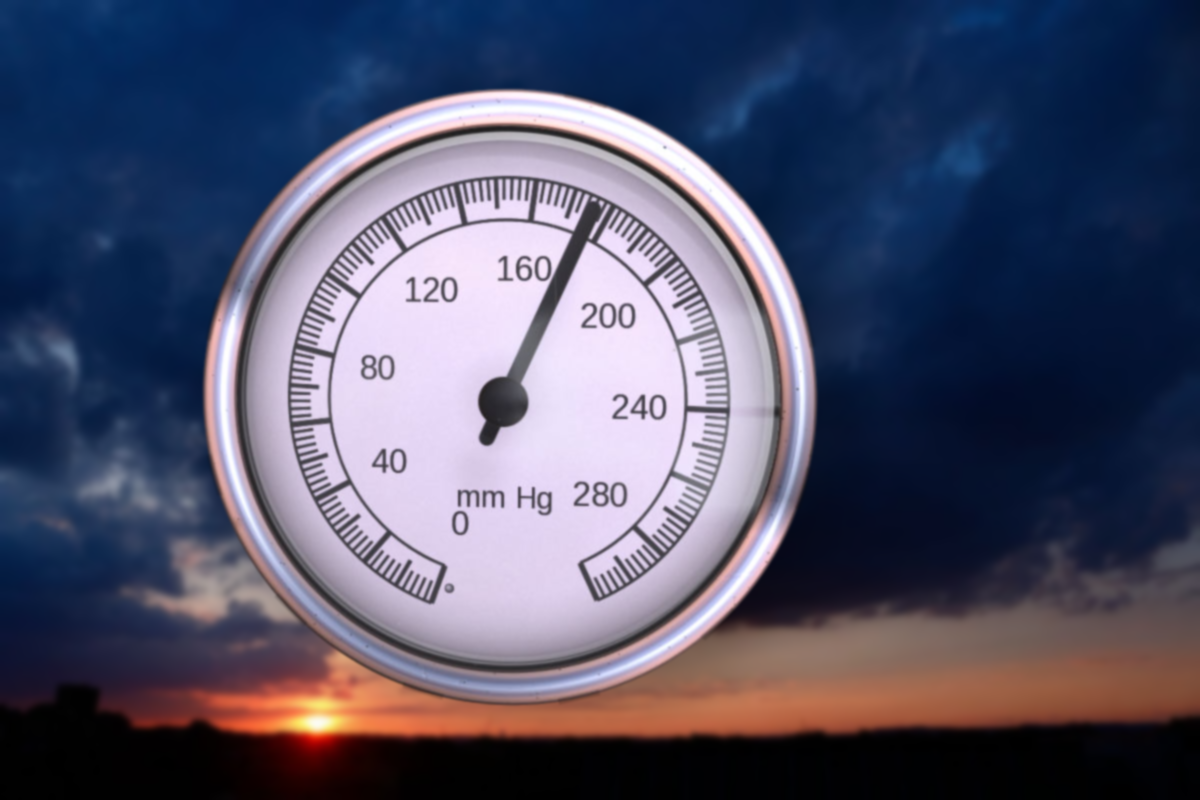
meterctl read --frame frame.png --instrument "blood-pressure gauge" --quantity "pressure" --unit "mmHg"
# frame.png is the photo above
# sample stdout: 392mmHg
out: 176mmHg
